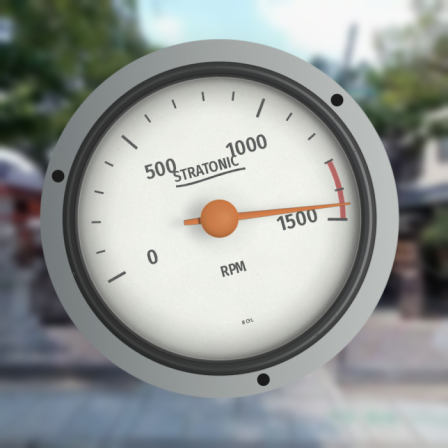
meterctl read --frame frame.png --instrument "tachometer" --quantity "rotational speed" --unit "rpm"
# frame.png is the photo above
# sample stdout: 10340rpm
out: 1450rpm
